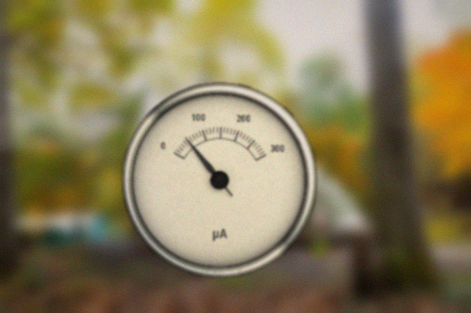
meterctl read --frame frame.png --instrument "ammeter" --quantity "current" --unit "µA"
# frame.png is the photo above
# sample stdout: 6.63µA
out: 50µA
